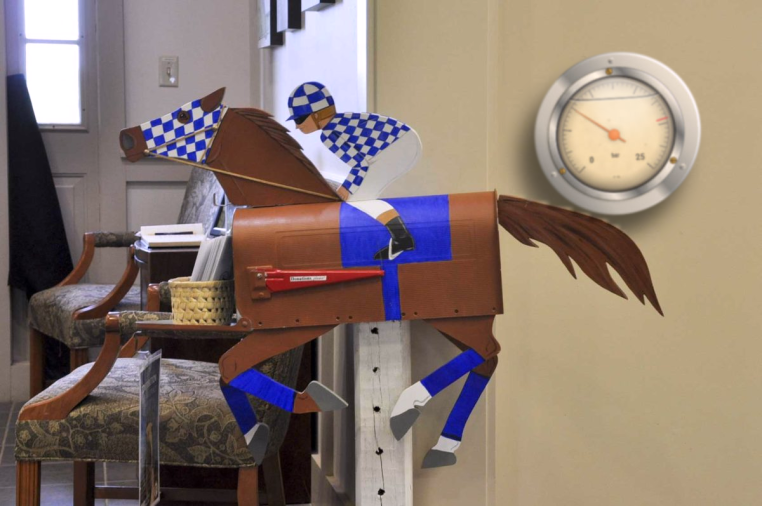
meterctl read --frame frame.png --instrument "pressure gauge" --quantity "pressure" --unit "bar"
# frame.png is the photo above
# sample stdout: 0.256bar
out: 7.5bar
